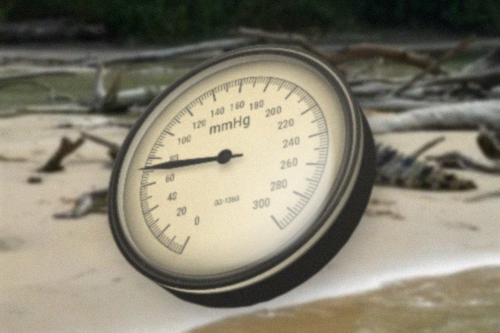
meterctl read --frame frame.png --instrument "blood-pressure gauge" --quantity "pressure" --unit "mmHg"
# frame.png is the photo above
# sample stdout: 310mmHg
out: 70mmHg
